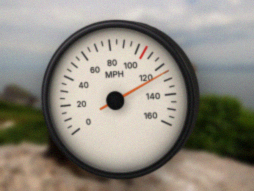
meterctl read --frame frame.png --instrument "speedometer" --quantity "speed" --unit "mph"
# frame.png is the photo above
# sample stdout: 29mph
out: 125mph
